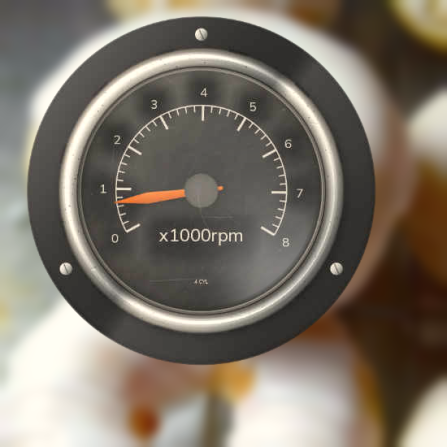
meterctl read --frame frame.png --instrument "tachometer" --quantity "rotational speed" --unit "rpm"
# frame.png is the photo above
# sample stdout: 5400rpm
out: 700rpm
